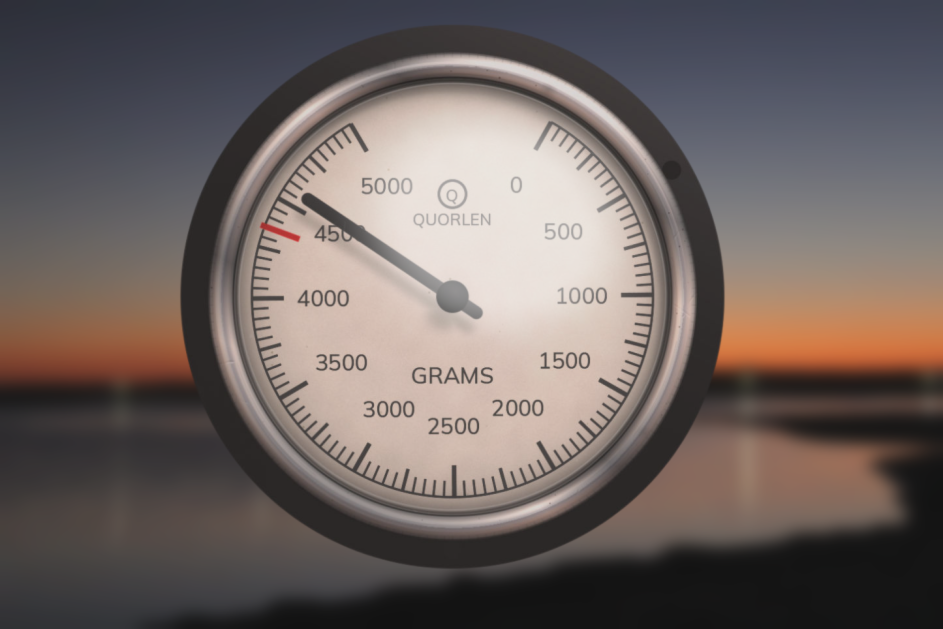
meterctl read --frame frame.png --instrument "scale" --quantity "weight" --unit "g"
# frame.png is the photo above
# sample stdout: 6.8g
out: 4575g
